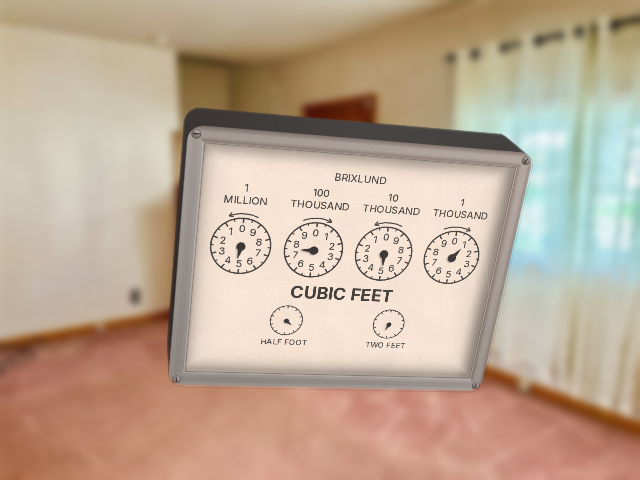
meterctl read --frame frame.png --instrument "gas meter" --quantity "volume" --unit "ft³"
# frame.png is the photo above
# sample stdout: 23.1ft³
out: 475100ft³
